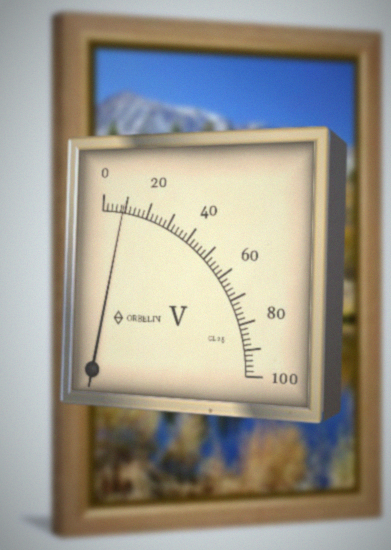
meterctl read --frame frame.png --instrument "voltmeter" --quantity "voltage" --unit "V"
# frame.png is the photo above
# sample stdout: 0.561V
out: 10V
